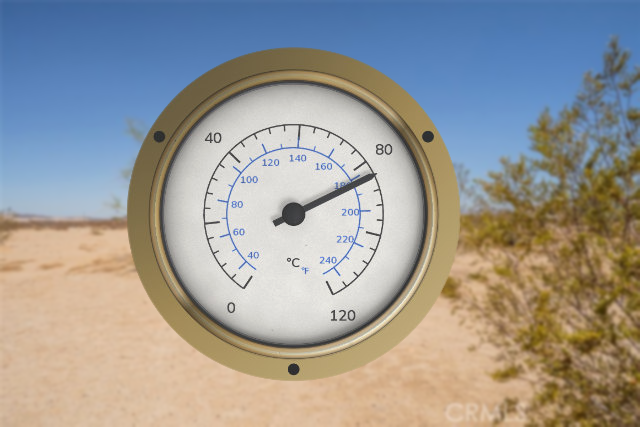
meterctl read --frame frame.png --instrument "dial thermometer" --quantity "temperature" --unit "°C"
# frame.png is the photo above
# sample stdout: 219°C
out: 84°C
